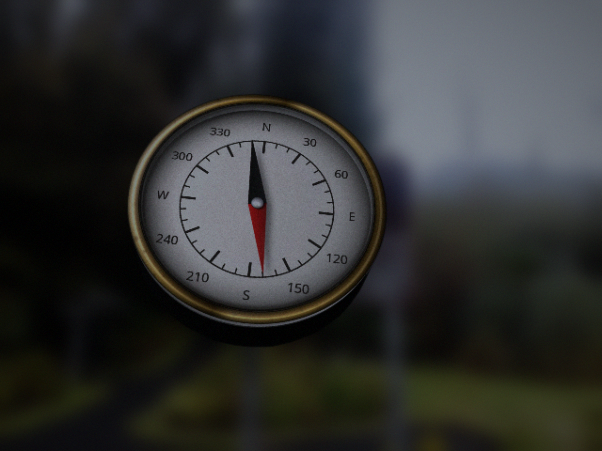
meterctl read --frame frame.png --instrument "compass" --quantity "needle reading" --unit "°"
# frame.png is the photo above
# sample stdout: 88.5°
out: 170°
